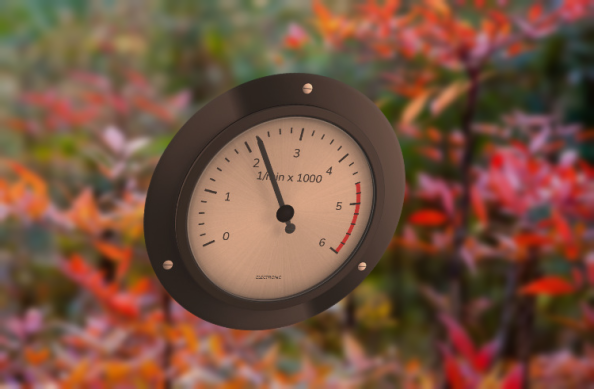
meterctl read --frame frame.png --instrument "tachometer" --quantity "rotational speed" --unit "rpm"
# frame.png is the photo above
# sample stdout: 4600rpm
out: 2200rpm
